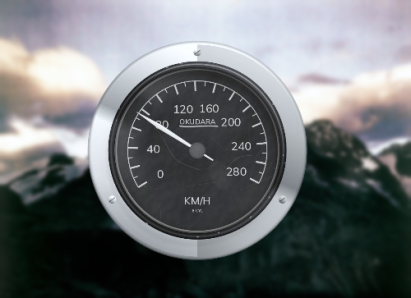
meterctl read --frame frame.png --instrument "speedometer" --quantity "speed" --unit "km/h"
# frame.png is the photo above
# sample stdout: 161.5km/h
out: 75km/h
